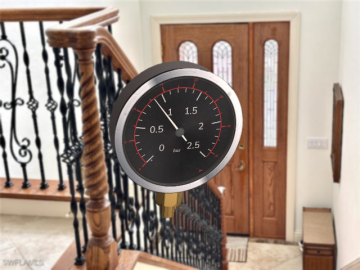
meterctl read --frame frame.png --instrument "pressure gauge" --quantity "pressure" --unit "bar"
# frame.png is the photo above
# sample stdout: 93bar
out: 0.9bar
